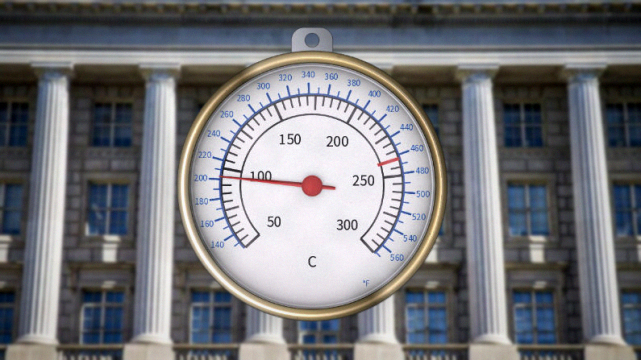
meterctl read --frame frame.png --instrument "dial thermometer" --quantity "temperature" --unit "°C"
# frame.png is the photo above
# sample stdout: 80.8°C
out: 95°C
